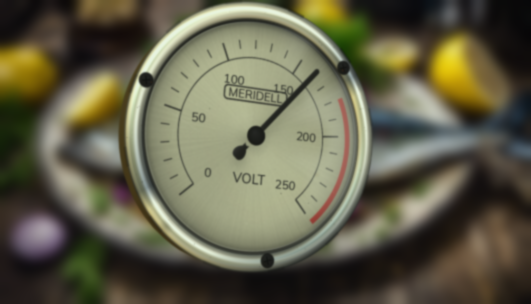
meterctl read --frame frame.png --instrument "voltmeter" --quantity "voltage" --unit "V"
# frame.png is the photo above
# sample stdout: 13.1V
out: 160V
